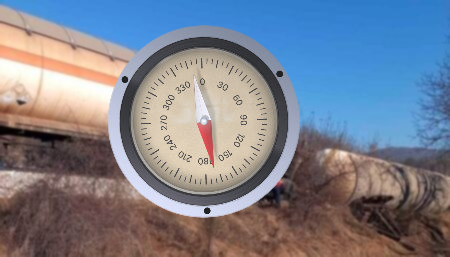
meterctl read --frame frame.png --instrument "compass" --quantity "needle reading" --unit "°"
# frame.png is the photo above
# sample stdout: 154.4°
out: 170°
